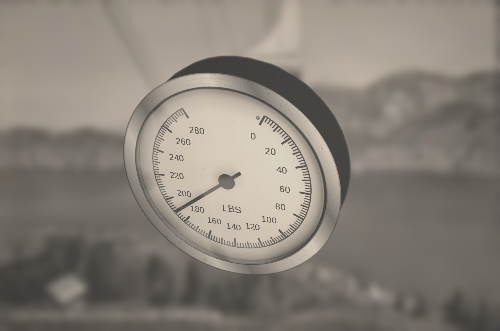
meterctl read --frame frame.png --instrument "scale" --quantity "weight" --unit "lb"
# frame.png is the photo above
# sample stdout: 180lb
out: 190lb
